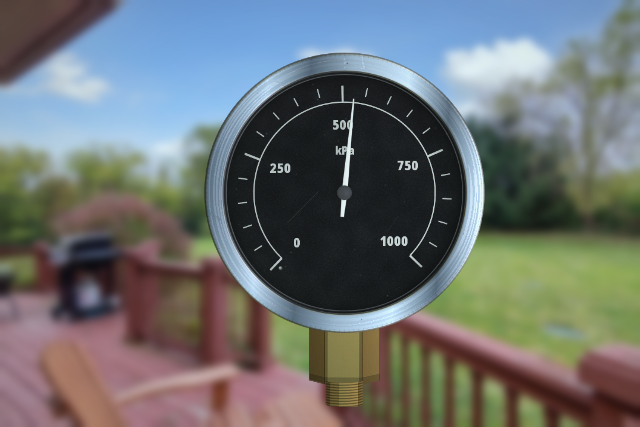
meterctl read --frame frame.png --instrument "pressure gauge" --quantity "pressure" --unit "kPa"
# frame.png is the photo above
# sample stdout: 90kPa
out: 525kPa
